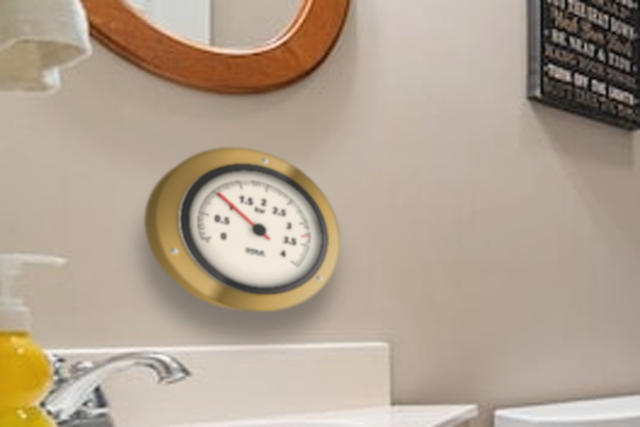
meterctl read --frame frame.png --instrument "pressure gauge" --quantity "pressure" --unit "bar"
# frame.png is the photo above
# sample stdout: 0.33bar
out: 1bar
